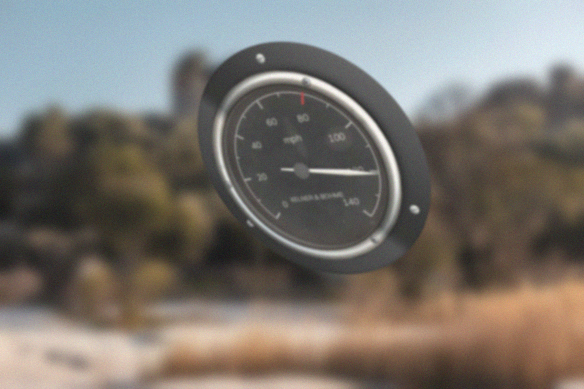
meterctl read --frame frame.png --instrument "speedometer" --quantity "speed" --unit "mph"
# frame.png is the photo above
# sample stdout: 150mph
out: 120mph
